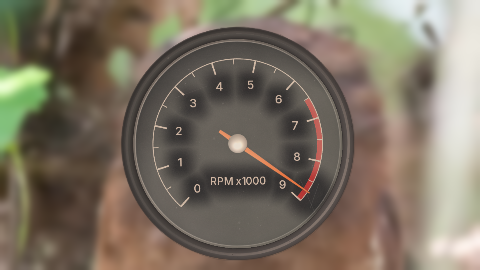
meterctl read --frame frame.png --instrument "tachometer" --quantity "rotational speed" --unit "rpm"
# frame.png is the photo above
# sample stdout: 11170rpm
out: 8750rpm
